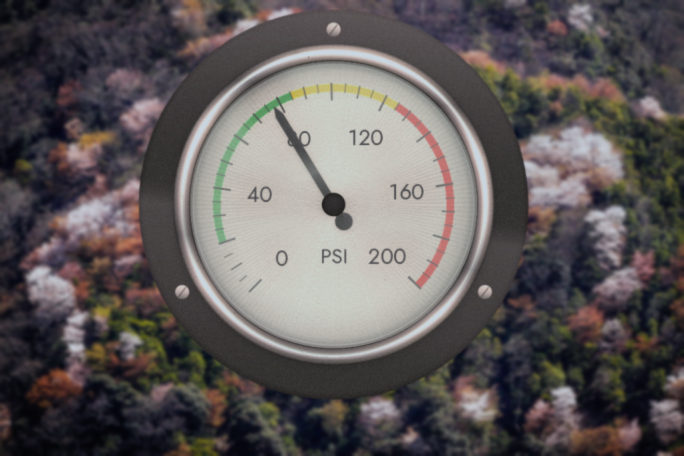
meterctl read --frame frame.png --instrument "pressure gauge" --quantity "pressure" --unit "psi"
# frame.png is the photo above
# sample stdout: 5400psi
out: 77.5psi
